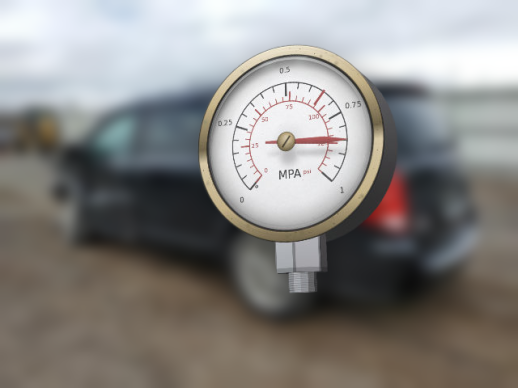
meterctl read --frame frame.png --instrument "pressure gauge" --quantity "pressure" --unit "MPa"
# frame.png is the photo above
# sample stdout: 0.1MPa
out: 0.85MPa
